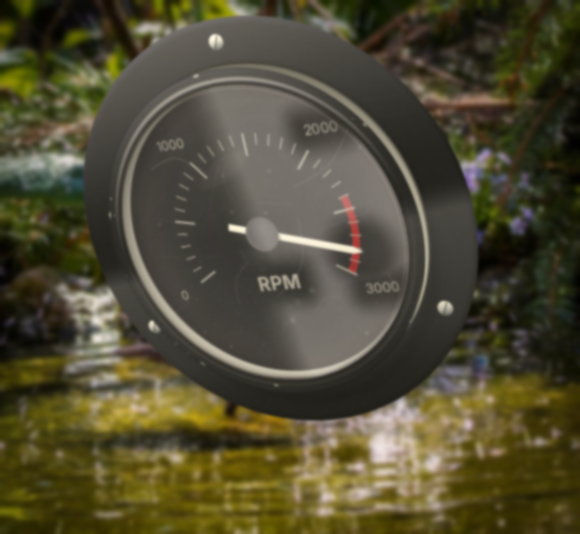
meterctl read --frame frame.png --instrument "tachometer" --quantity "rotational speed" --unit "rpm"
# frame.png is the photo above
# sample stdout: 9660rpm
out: 2800rpm
